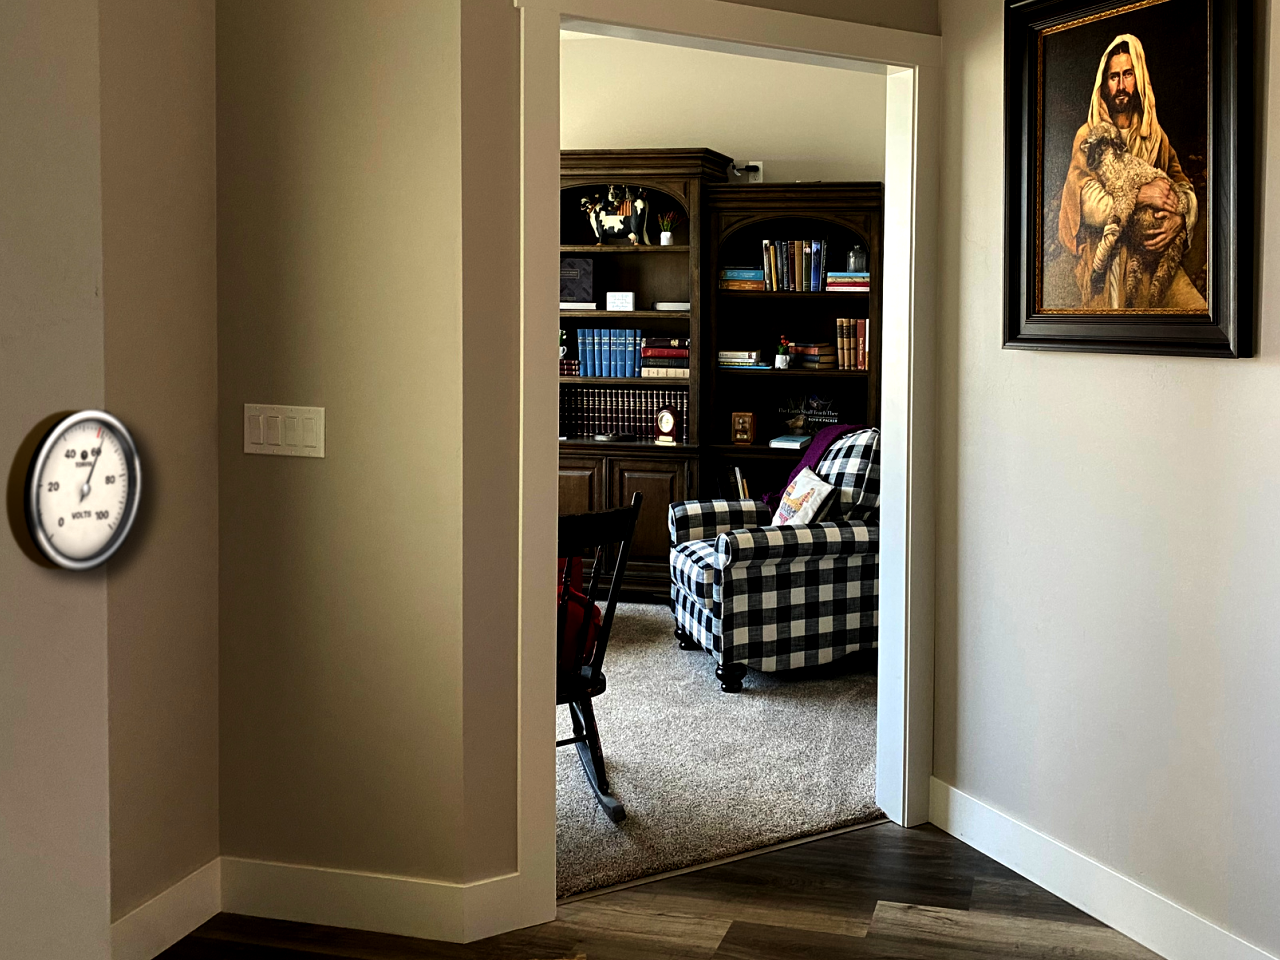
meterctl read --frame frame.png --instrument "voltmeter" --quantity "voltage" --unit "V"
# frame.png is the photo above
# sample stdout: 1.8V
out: 60V
